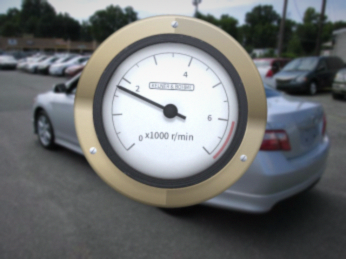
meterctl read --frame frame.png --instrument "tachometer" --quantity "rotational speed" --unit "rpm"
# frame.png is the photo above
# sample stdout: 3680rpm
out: 1750rpm
